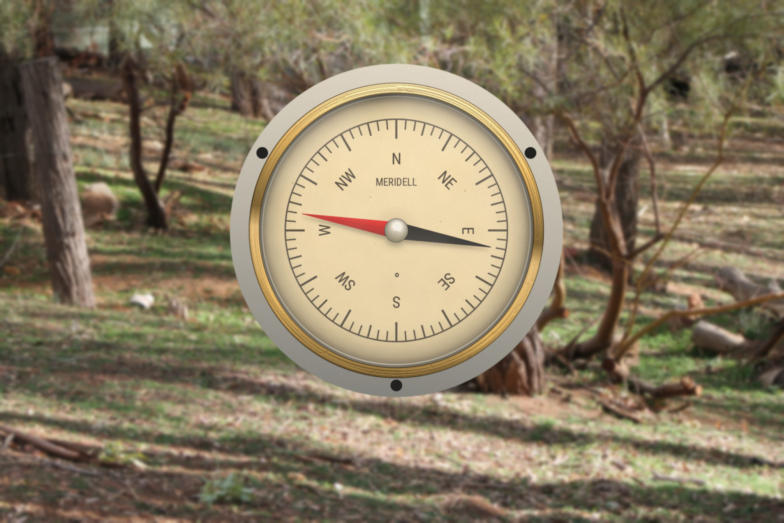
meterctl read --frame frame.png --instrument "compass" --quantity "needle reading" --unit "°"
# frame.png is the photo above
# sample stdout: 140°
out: 280°
